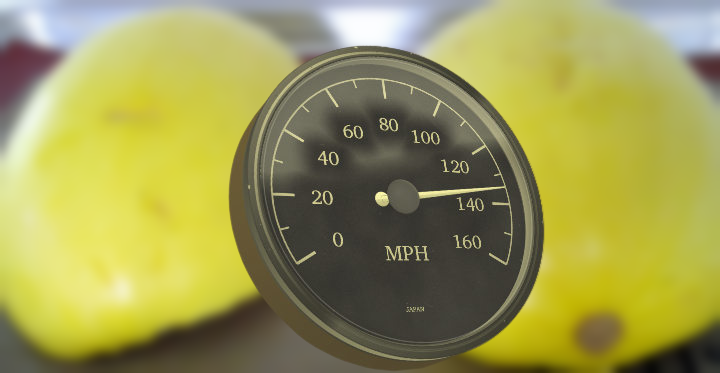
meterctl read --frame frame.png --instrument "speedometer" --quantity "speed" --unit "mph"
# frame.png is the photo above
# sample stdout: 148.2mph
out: 135mph
